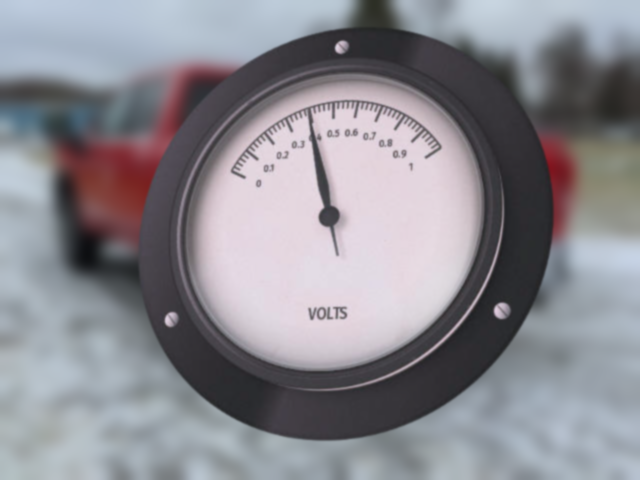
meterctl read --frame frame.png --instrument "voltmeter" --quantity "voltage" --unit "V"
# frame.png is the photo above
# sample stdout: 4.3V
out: 0.4V
